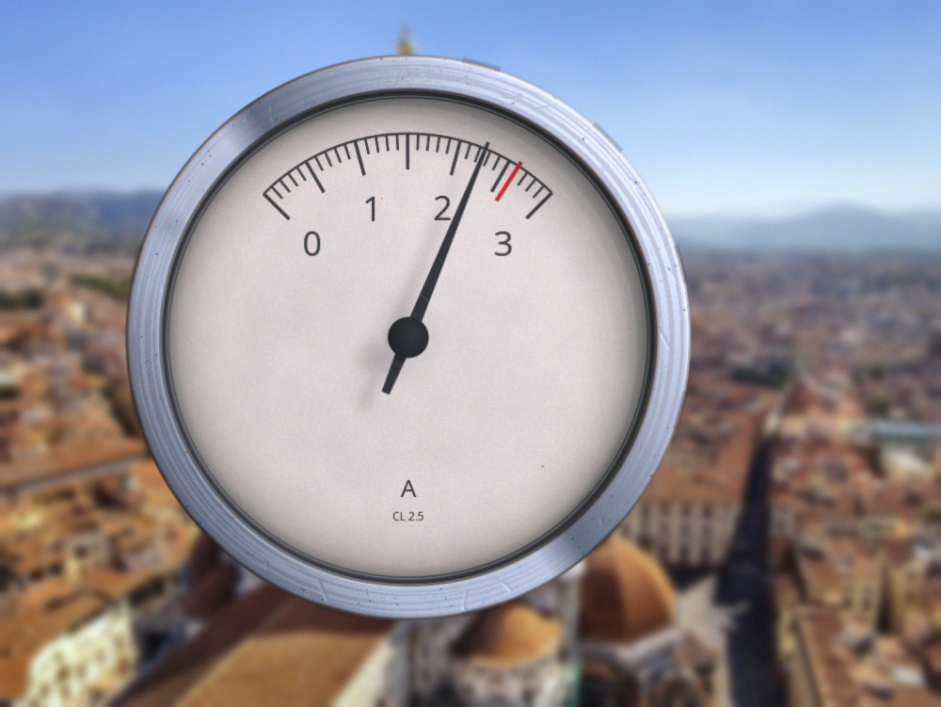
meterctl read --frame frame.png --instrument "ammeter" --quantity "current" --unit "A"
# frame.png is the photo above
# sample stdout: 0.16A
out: 2.25A
